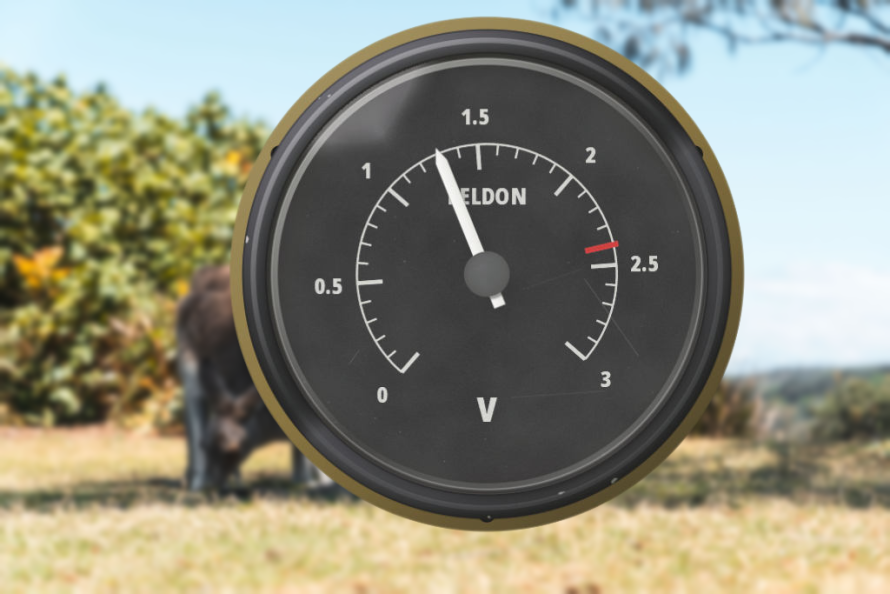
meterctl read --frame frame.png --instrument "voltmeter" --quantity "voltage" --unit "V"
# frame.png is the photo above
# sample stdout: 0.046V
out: 1.3V
